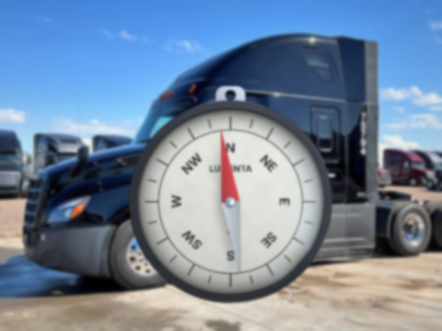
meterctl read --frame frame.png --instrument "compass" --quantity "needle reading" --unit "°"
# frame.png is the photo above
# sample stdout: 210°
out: 352.5°
